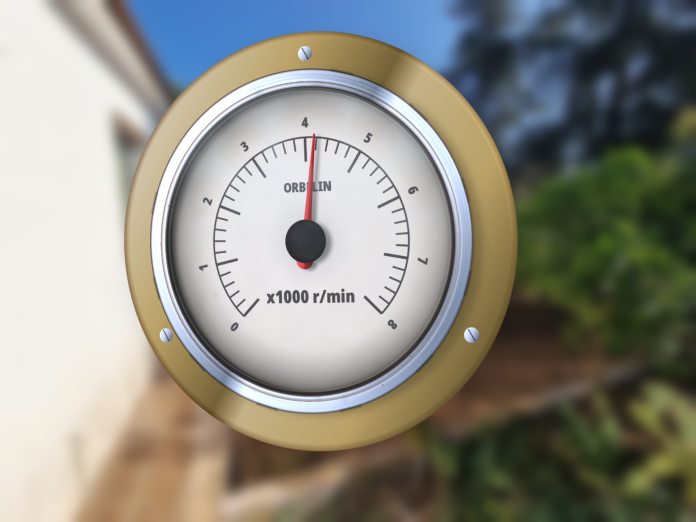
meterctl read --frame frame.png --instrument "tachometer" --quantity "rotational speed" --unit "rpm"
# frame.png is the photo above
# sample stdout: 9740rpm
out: 4200rpm
